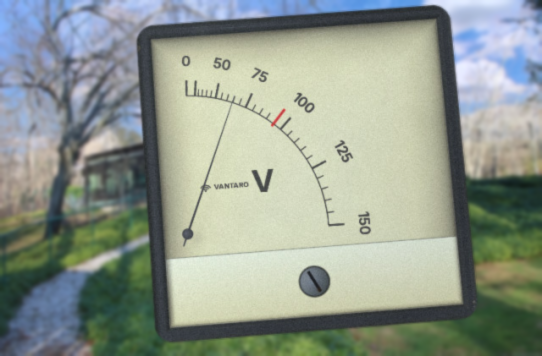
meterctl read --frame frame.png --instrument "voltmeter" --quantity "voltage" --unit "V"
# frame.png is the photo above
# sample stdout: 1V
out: 65V
